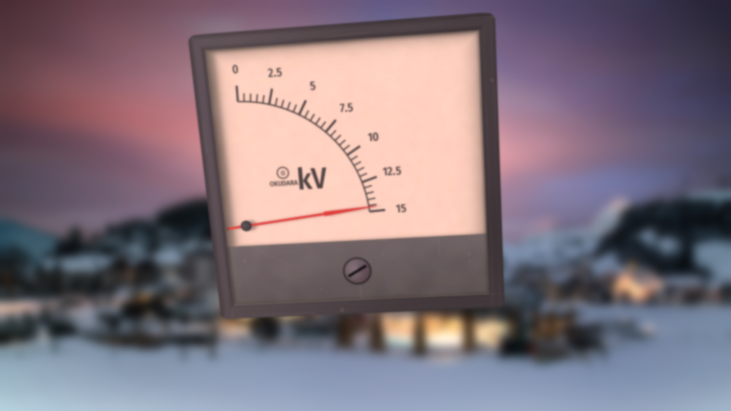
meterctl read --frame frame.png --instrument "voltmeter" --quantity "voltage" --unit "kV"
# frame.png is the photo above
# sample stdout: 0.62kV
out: 14.5kV
